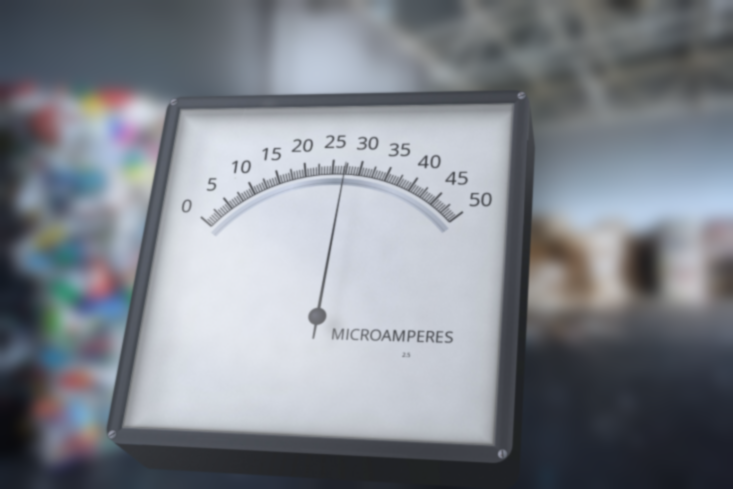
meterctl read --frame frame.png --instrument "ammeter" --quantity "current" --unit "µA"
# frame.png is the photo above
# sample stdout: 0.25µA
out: 27.5µA
